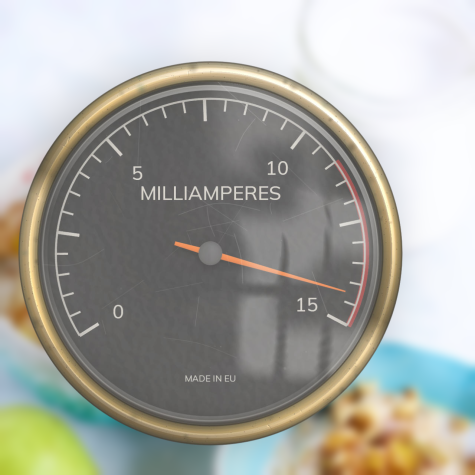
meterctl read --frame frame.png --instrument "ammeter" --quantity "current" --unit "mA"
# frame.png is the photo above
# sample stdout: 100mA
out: 14.25mA
